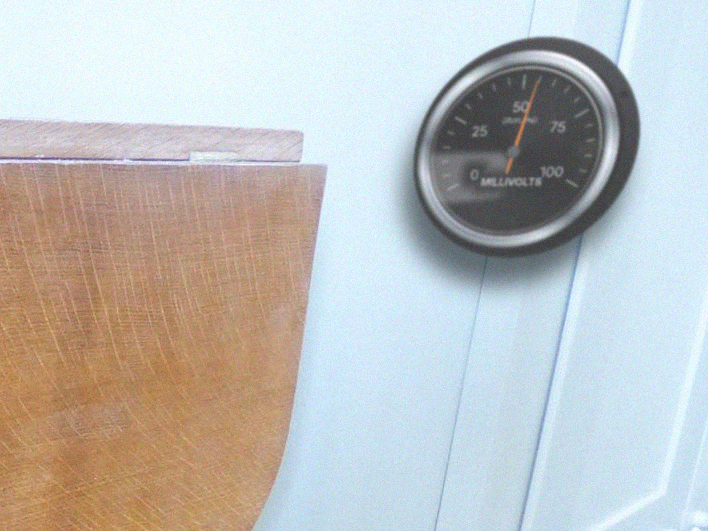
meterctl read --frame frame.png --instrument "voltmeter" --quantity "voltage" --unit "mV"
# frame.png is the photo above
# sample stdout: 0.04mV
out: 55mV
